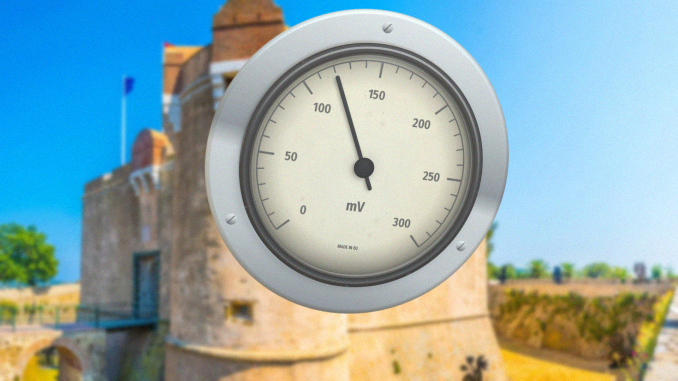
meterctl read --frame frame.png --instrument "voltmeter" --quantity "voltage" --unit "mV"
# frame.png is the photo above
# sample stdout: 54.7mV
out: 120mV
